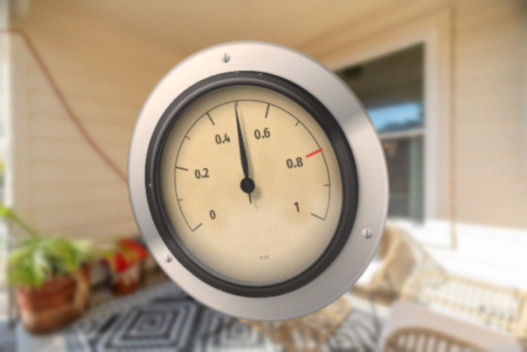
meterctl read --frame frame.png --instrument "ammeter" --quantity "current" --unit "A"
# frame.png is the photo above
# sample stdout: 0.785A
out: 0.5A
